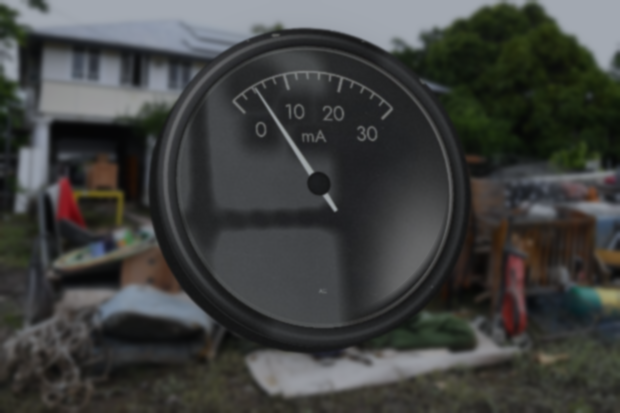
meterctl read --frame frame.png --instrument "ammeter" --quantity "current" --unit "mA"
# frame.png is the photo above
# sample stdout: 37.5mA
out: 4mA
